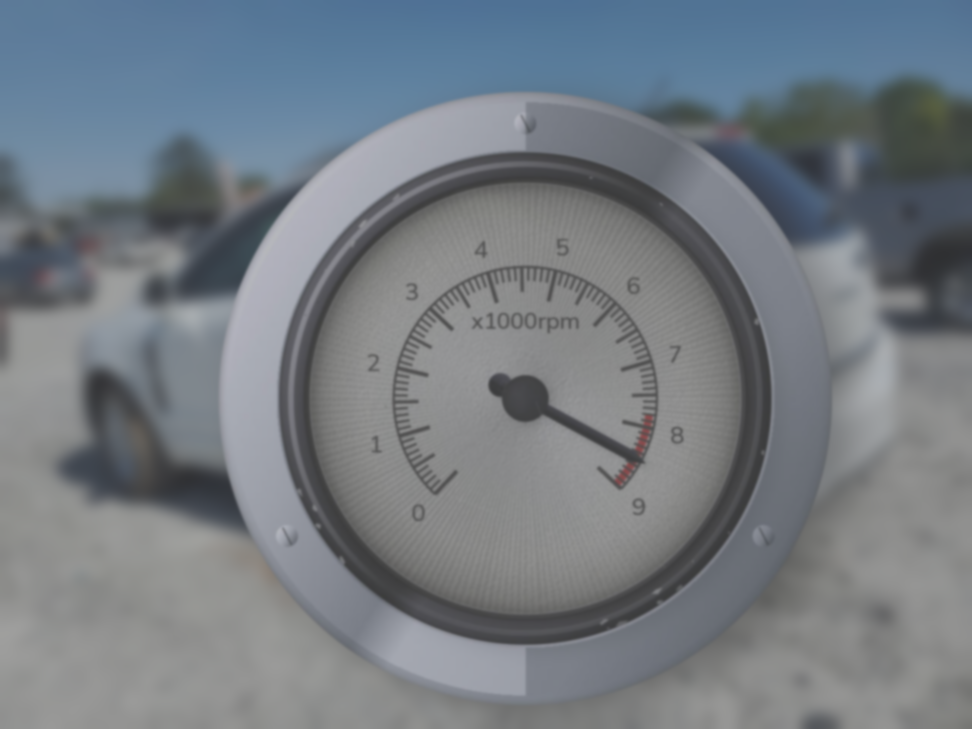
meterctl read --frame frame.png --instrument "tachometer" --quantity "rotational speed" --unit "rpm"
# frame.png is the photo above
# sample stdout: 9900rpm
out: 8500rpm
